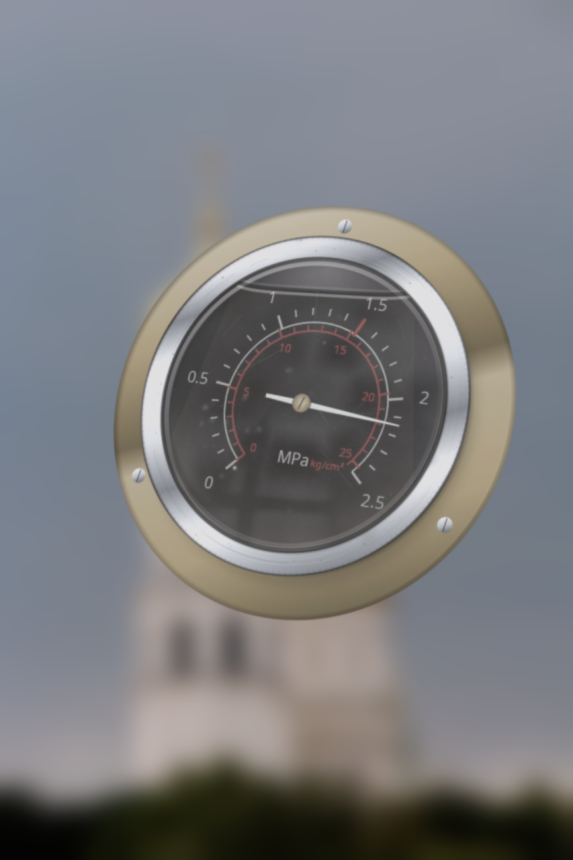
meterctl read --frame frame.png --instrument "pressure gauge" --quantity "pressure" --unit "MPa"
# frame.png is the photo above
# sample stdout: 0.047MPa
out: 2.15MPa
